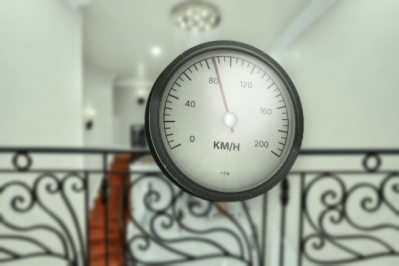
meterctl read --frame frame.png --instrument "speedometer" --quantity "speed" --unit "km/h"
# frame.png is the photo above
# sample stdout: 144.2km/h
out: 85km/h
